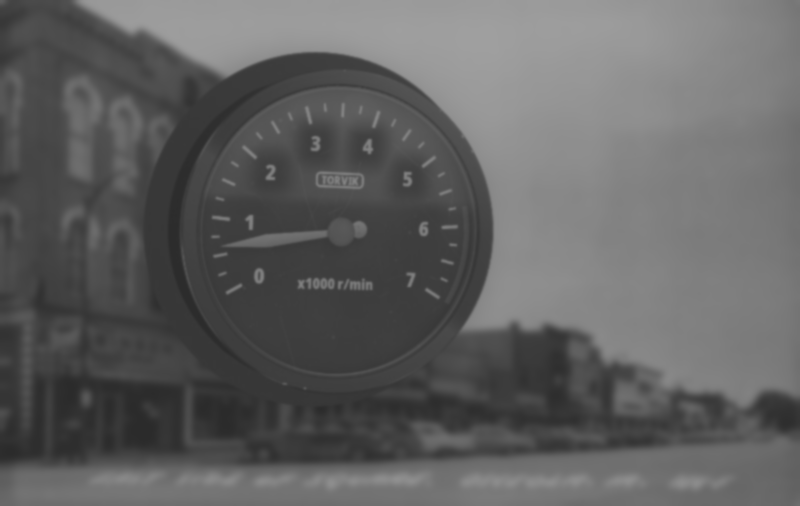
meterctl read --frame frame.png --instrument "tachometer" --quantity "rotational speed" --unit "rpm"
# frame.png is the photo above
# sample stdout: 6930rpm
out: 625rpm
